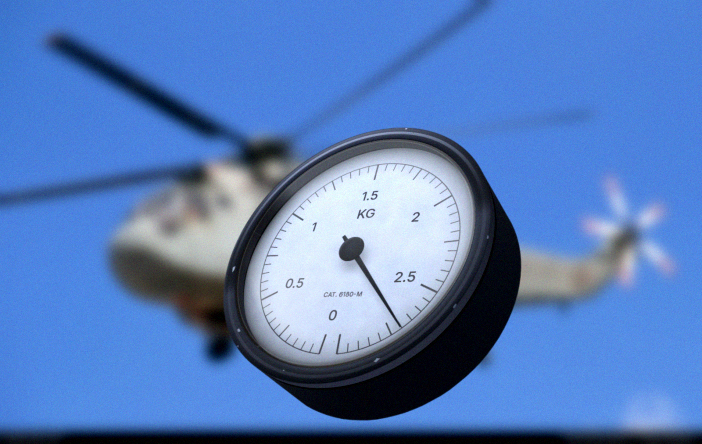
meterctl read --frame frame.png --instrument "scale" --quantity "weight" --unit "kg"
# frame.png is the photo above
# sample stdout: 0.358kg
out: 2.7kg
